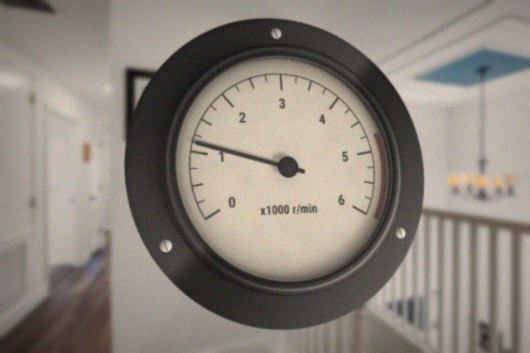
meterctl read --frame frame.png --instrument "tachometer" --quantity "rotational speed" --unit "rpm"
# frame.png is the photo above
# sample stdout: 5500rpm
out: 1125rpm
